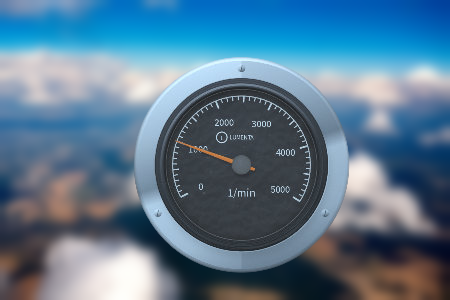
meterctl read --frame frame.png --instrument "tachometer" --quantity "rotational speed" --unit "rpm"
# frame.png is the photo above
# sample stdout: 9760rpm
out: 1000rpm
